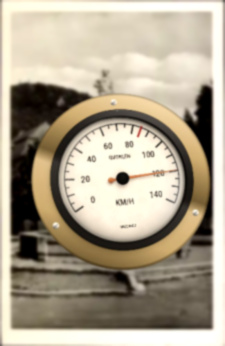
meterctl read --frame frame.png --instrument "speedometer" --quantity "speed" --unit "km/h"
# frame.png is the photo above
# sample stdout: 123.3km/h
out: 120km/h
